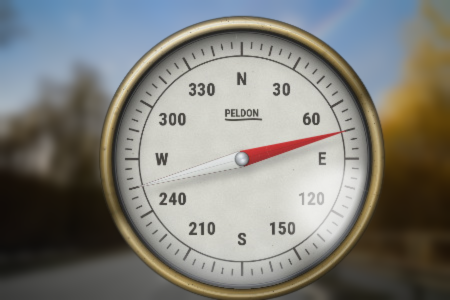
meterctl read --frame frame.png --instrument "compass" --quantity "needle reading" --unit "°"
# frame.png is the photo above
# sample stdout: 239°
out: 75°
